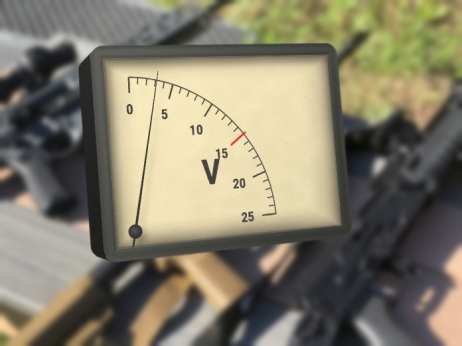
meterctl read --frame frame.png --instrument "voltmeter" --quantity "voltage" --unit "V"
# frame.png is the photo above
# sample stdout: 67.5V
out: 3V
